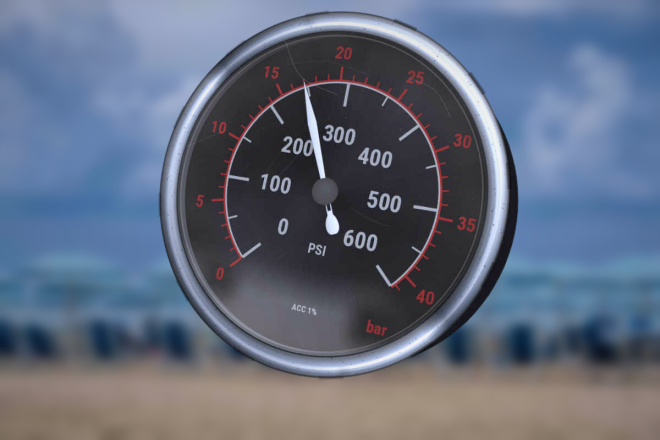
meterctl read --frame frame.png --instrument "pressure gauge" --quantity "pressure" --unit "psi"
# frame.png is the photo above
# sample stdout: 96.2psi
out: 250psi
